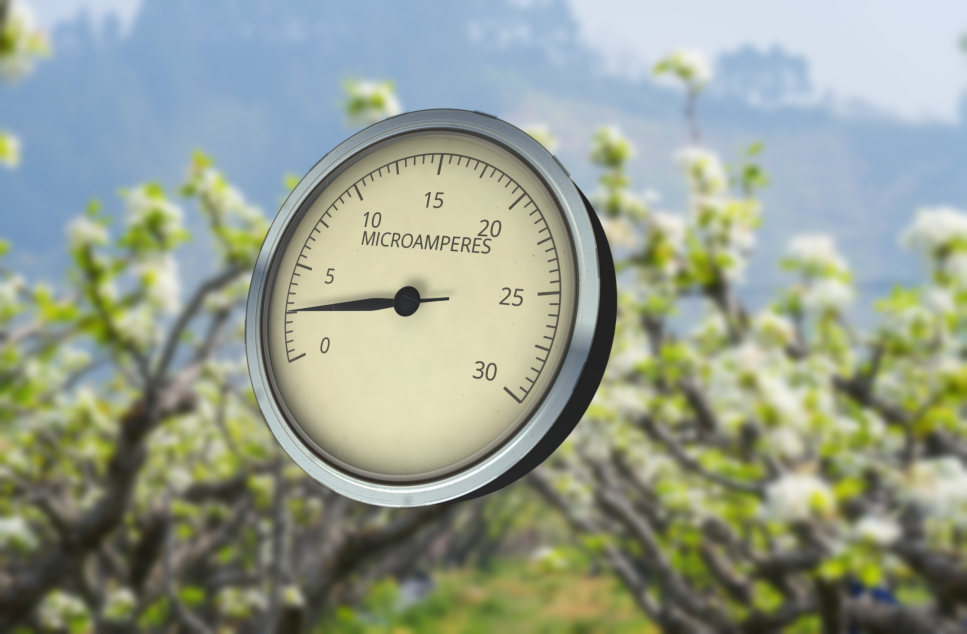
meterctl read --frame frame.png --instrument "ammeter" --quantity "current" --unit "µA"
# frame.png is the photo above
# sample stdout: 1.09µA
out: 2.5µA
